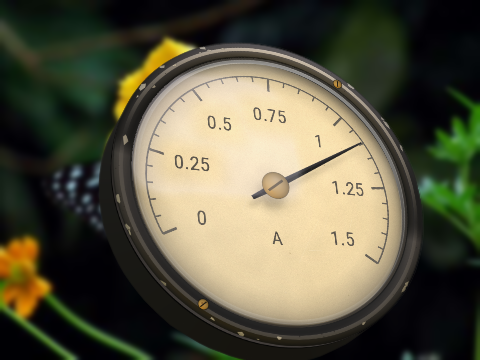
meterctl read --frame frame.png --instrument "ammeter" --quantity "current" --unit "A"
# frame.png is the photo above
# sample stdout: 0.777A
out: 1.1A
